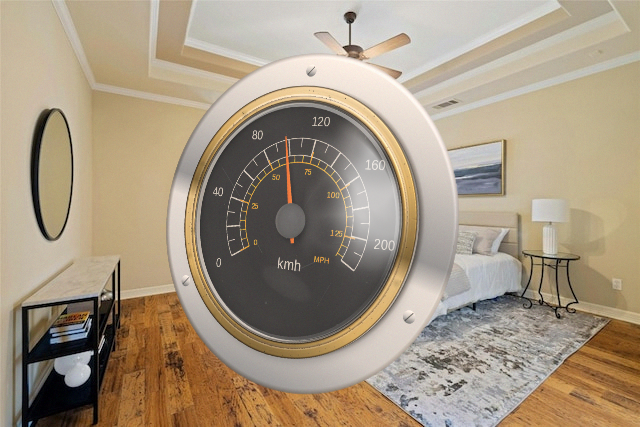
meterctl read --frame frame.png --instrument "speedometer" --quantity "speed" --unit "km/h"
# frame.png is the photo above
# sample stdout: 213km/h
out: 100km/h
